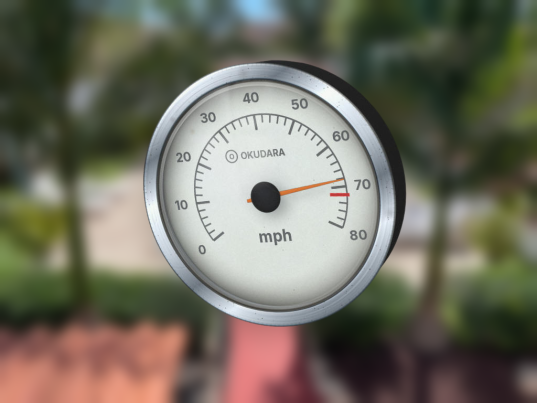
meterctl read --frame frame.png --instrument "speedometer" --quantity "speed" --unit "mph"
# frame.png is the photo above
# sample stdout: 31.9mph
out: 68mph
